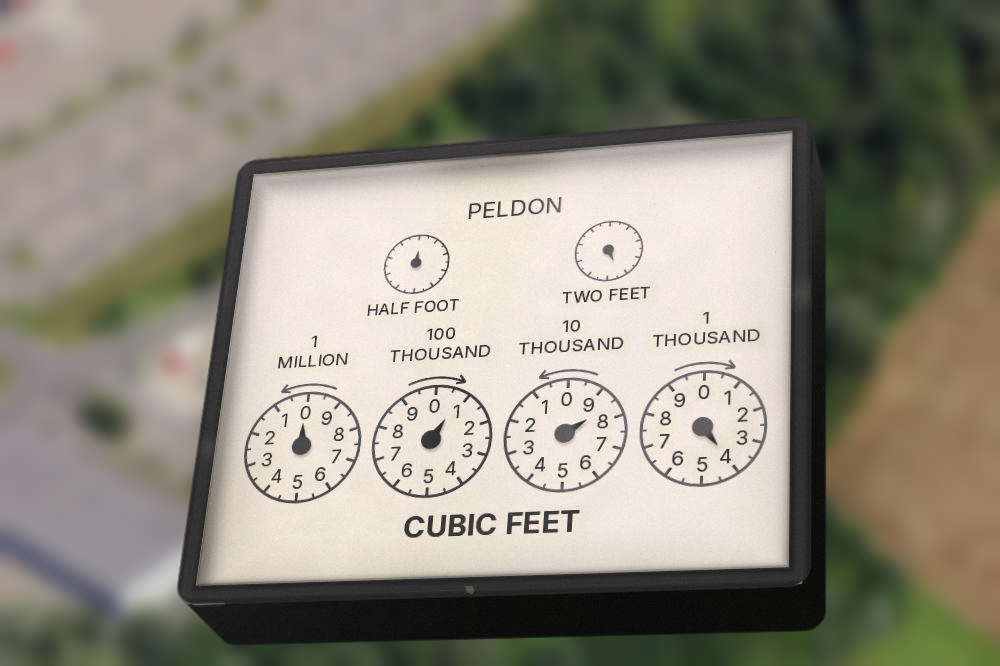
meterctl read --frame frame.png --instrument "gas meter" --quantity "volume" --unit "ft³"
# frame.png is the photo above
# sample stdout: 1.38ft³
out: 8400ft³
